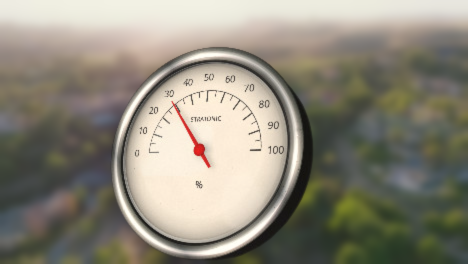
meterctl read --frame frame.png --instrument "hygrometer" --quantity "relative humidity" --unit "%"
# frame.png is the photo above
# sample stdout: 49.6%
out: 30%
